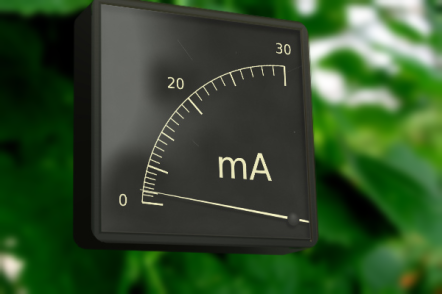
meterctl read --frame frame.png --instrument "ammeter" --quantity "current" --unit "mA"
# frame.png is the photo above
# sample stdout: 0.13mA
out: 5mA
